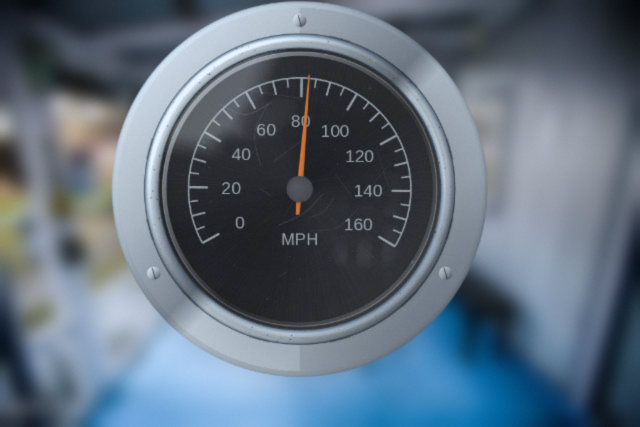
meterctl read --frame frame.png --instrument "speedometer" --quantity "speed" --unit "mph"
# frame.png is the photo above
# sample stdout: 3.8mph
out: 82.5mph
